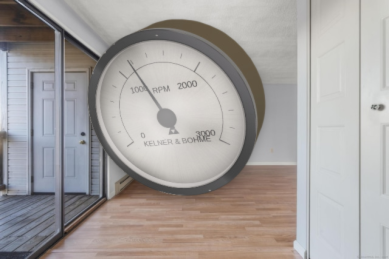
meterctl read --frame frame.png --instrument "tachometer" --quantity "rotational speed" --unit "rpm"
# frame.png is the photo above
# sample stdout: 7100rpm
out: 1200rpm
